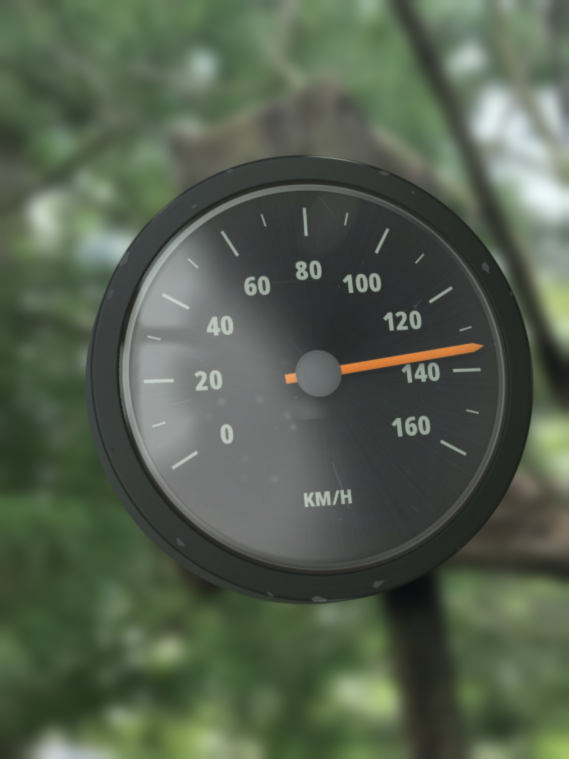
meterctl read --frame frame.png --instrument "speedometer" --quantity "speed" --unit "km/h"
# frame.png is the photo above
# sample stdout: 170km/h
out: 135km/h
